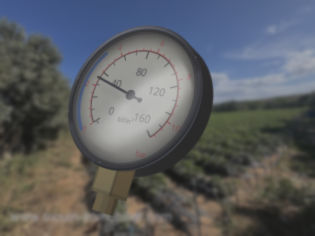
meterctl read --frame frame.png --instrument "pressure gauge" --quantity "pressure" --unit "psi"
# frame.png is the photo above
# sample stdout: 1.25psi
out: 35psi
